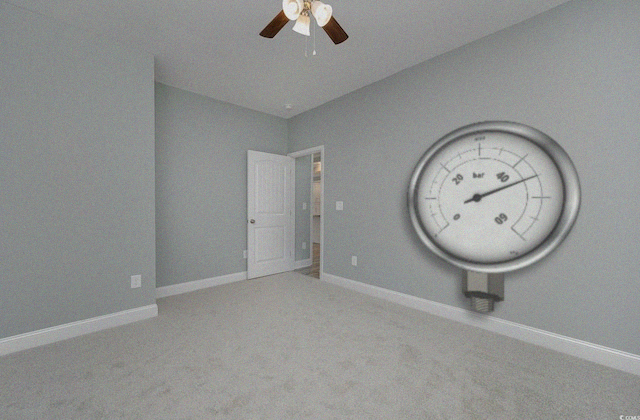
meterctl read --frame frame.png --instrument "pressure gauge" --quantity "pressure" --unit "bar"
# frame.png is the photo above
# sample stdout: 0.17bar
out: 45bar
